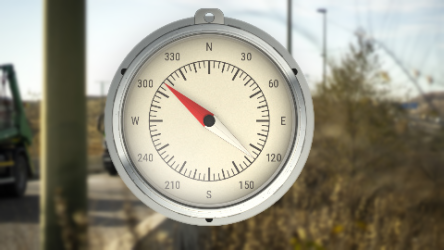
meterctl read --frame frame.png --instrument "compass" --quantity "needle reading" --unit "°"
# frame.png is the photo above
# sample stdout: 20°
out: 310°
